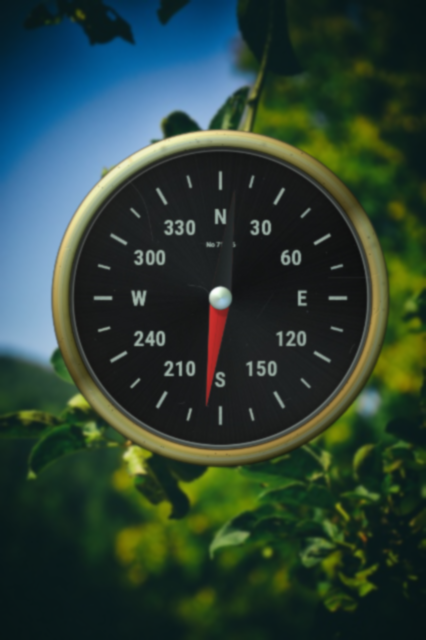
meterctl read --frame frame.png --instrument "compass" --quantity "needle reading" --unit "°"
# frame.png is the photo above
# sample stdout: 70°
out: 187.5°
